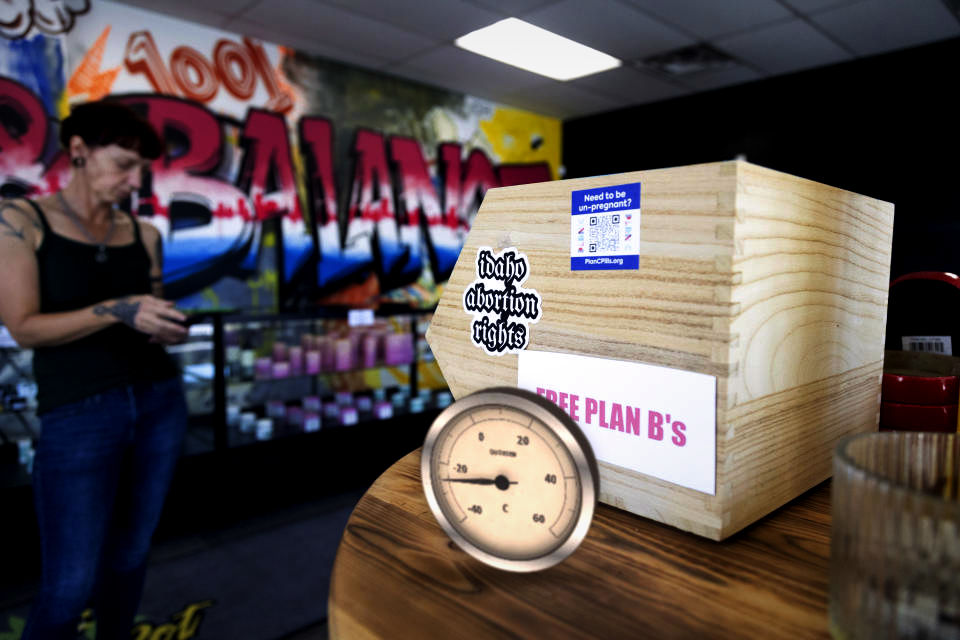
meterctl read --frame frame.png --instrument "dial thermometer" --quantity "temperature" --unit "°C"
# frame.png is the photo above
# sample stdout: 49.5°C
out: -25°C
